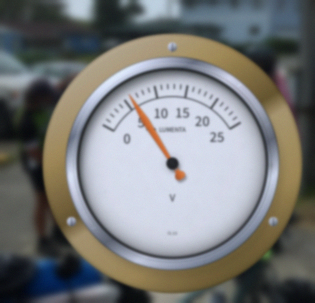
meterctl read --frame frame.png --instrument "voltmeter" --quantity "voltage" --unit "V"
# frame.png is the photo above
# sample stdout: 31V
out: 6V
